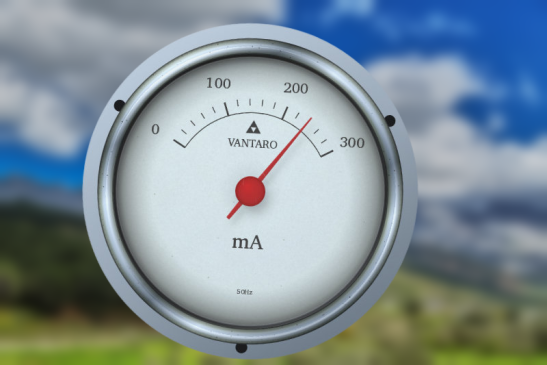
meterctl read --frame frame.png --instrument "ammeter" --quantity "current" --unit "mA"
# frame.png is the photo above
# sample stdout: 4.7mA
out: 240mA
